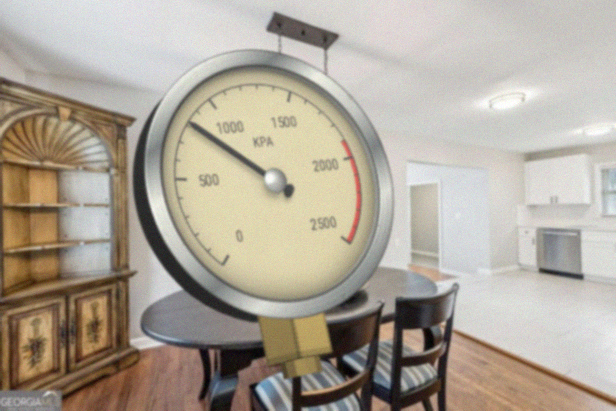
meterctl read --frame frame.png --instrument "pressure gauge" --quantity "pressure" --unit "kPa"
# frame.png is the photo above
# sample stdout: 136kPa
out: 800kPa
